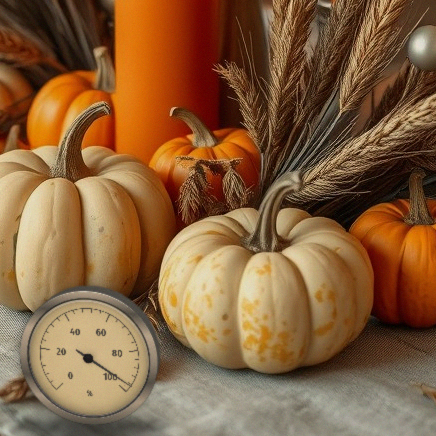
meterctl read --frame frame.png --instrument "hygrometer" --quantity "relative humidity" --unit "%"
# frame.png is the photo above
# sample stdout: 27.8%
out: 96%
